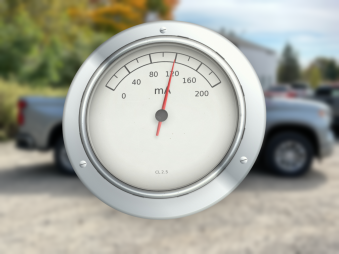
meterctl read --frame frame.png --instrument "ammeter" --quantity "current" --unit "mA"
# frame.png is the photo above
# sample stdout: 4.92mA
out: 120mA
